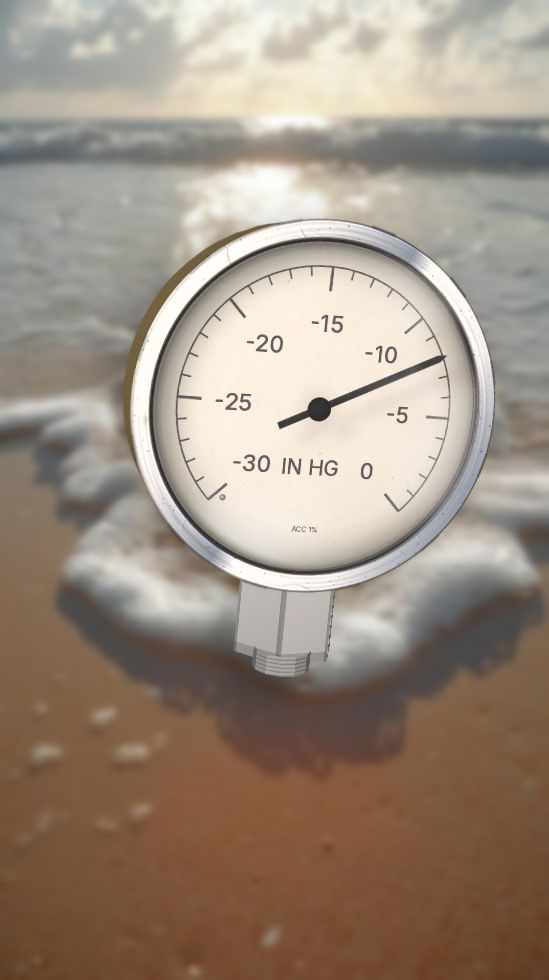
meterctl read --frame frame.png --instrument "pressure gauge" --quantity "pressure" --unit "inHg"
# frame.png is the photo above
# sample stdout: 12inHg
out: -8inHg
